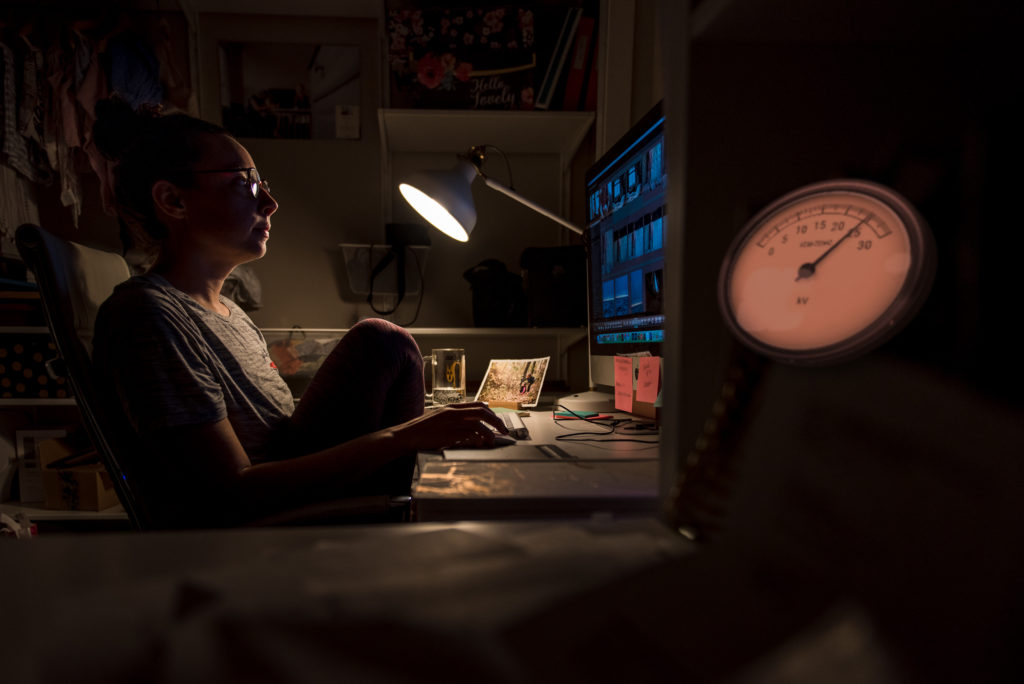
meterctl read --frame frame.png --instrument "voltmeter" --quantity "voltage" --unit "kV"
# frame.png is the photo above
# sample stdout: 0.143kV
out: 25kV
